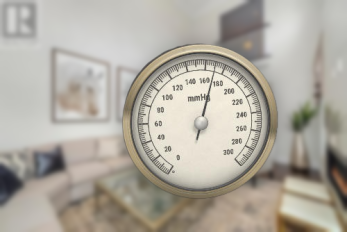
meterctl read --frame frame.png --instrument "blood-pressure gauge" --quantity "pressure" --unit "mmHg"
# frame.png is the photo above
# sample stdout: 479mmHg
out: 170mmHg
